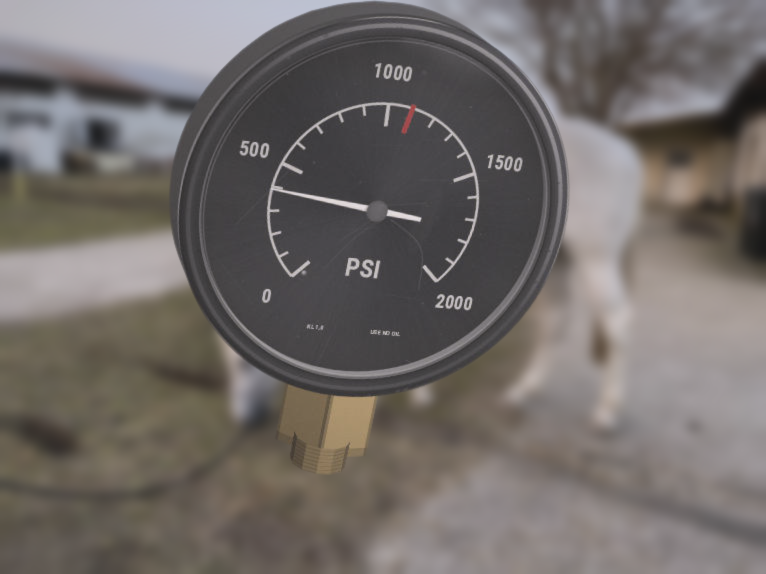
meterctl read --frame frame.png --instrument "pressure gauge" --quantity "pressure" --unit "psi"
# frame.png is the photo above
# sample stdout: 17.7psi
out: 400psi
